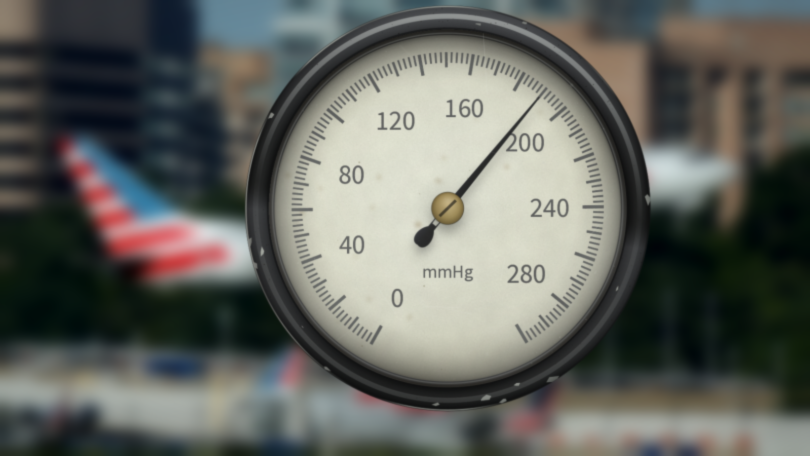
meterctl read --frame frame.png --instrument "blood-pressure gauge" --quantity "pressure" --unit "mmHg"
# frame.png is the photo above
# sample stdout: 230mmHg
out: 190mmHg
